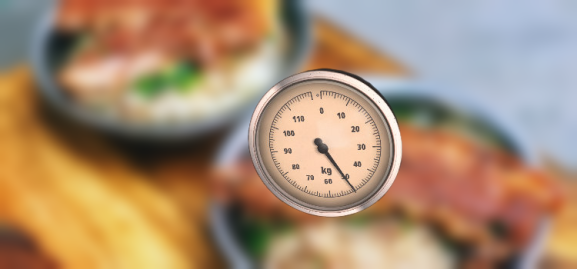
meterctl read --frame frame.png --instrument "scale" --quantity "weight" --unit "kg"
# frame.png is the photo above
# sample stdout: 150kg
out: 50kg
